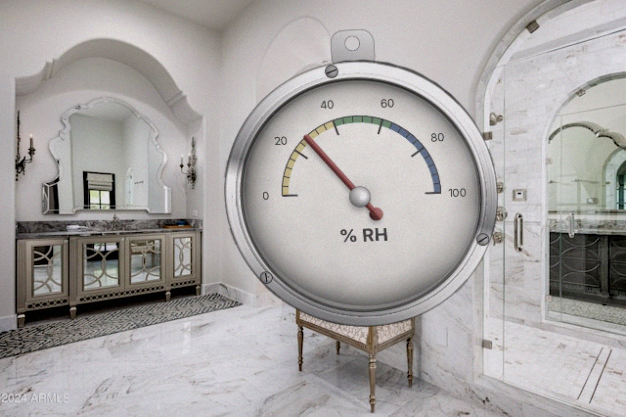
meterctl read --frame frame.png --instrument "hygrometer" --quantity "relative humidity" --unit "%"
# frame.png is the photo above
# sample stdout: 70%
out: 28%
